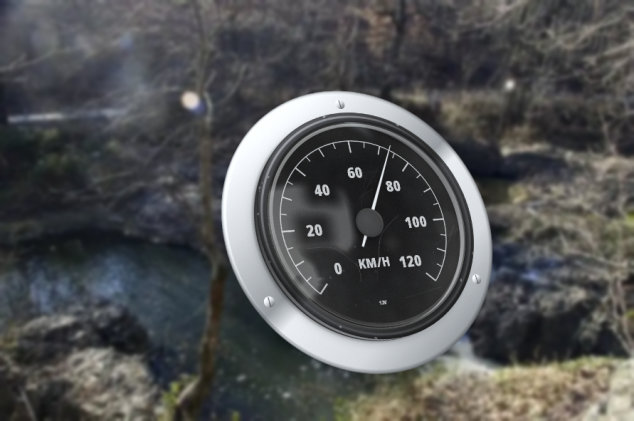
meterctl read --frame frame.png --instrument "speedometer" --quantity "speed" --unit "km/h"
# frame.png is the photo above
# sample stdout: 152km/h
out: 72.5km/h
